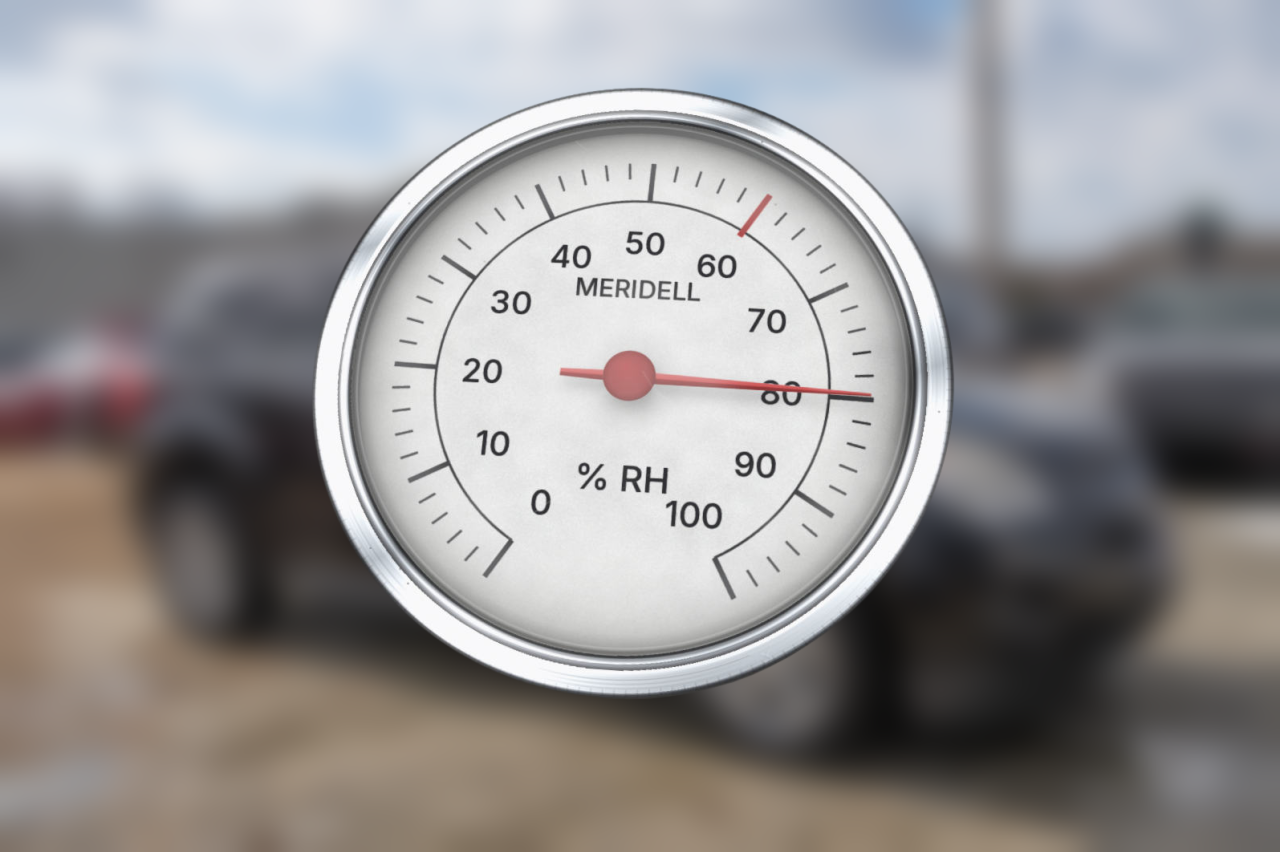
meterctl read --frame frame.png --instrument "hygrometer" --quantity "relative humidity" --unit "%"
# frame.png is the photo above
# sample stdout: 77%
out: 80%
